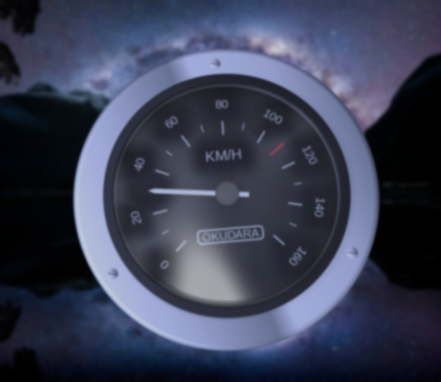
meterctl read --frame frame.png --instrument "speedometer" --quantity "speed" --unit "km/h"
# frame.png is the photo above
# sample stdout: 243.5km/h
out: 30km/h
